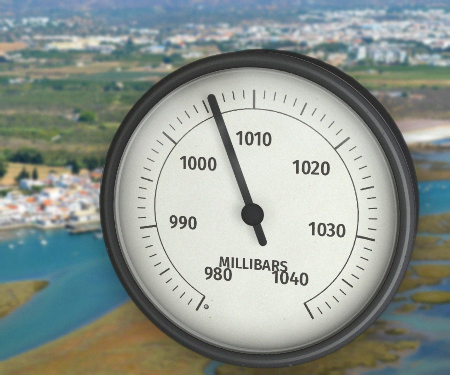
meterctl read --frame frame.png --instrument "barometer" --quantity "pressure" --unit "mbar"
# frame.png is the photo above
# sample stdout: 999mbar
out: 1006mbar
